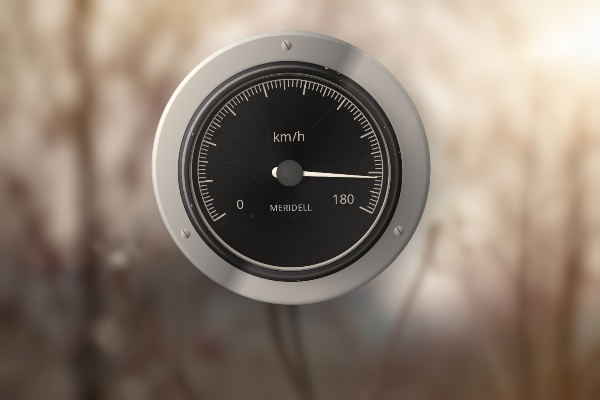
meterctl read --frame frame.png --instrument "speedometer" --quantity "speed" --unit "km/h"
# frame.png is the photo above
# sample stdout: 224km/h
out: 162km/h
